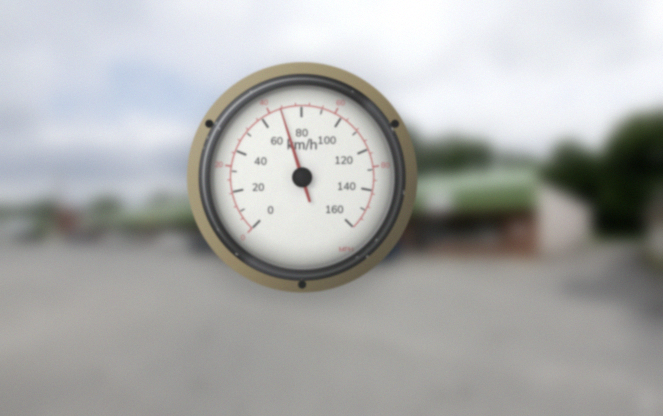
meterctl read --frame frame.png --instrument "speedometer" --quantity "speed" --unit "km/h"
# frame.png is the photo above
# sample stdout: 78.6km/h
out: 70km/h
